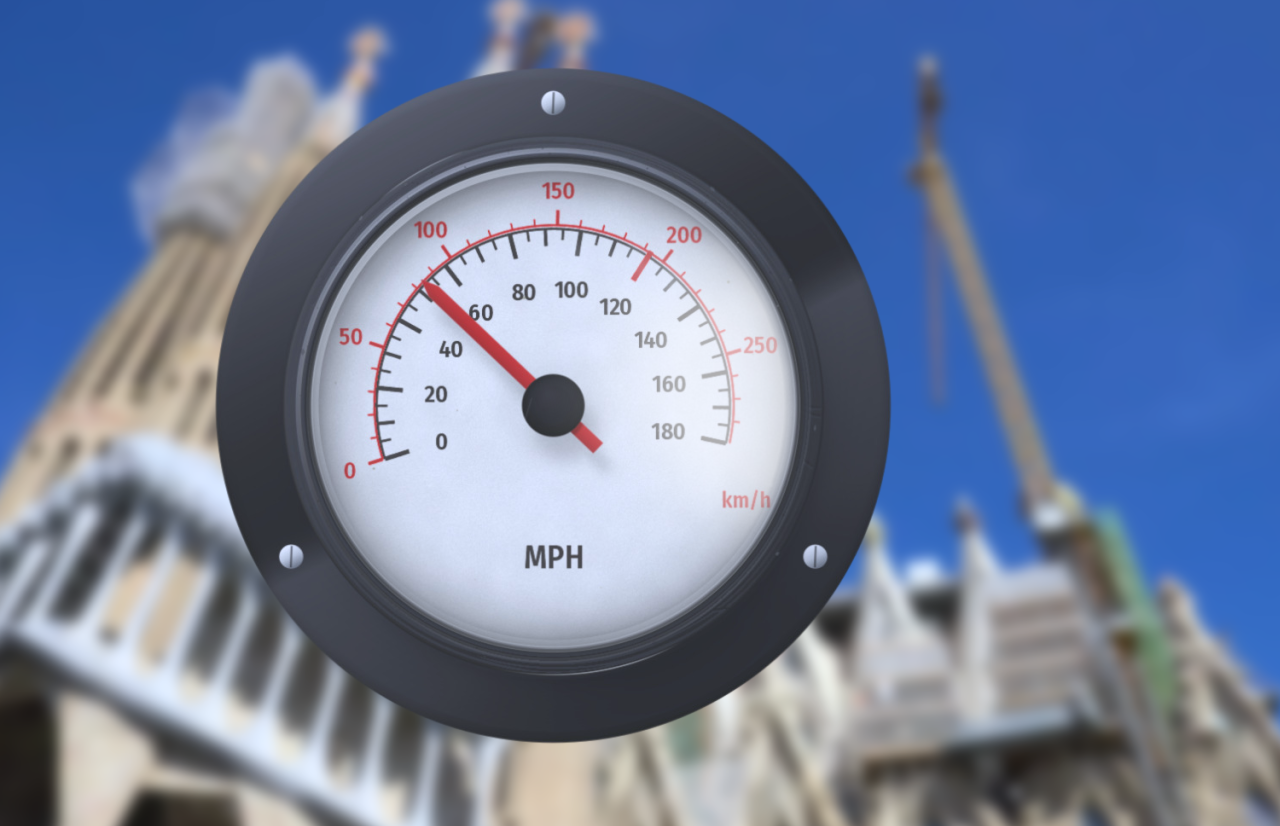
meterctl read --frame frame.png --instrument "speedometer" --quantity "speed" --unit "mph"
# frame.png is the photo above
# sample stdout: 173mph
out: 52.5mph
